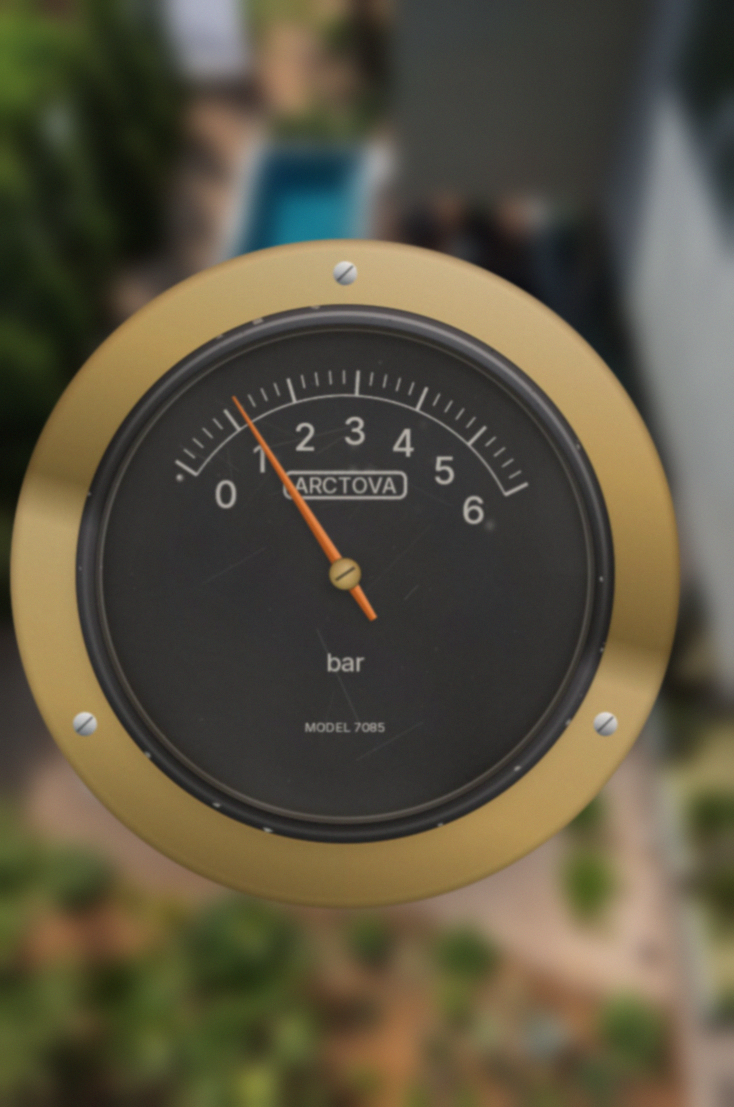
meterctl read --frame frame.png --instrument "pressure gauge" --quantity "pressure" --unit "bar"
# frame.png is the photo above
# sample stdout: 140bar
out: 1.2bar
